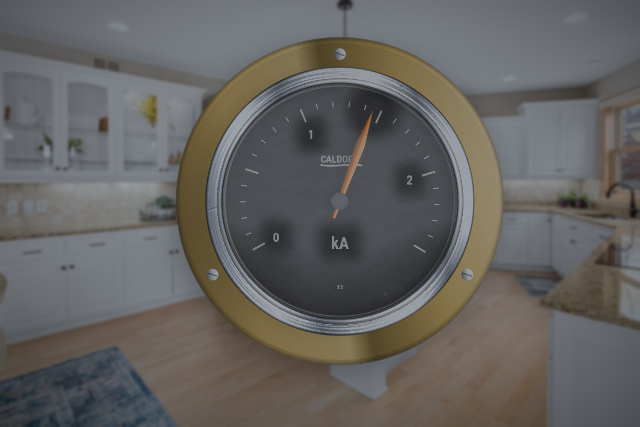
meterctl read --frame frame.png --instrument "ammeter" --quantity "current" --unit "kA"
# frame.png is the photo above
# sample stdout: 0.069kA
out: 1.45kA
